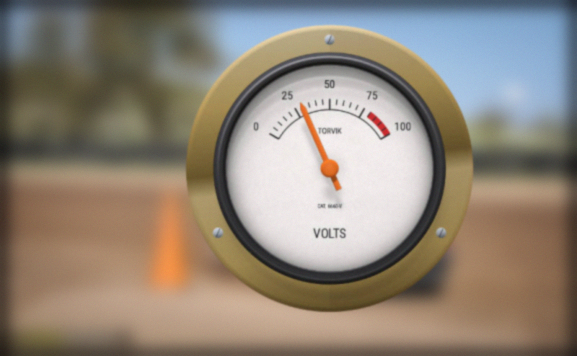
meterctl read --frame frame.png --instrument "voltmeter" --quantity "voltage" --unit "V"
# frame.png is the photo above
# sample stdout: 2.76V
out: 30V
